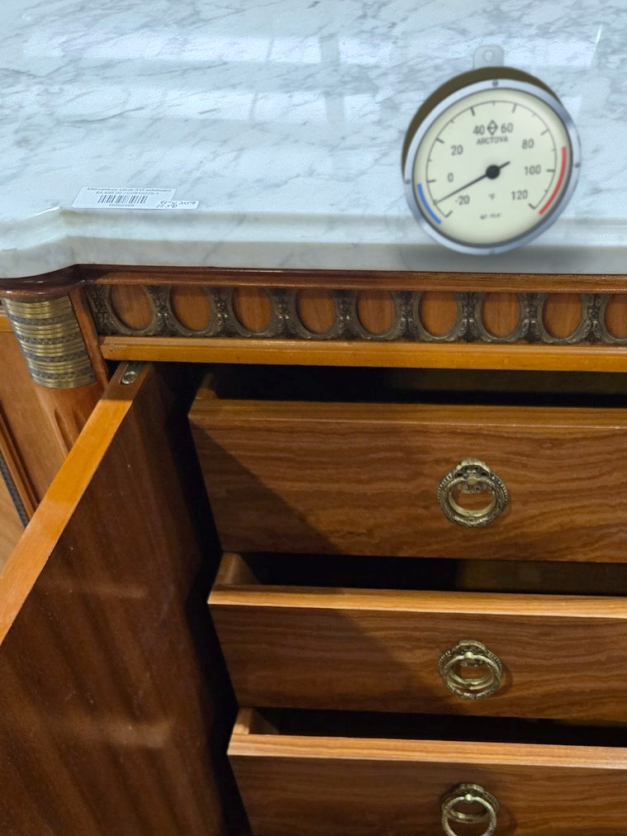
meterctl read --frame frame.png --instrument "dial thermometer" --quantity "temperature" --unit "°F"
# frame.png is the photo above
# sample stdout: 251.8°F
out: -10°F
